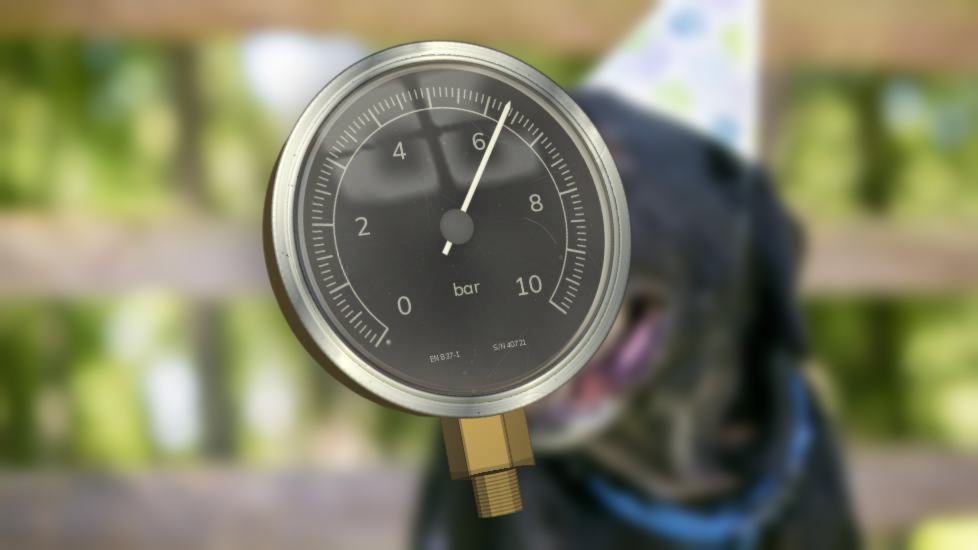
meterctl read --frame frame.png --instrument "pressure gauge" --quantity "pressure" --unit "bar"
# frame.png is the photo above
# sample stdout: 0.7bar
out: 6.3bar
